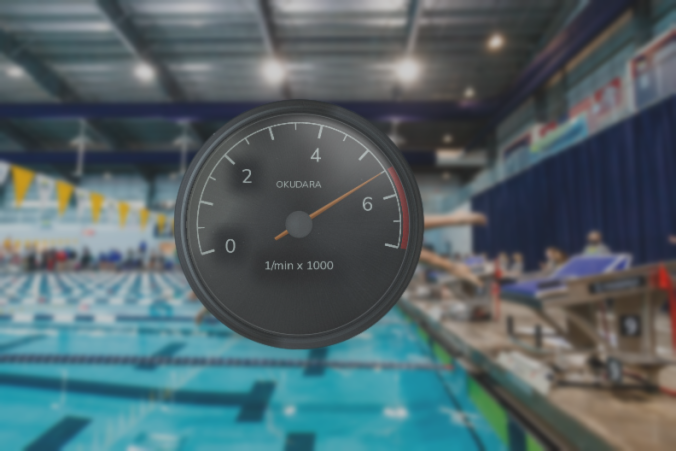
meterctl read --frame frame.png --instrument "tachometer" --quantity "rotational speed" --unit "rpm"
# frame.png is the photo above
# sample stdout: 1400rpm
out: 5500rpm
